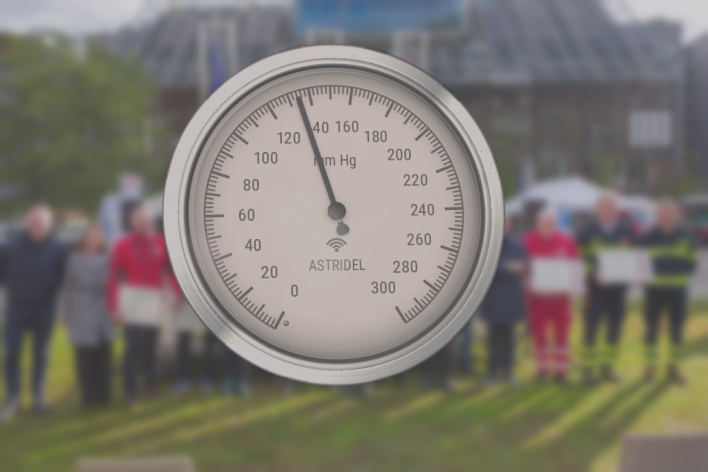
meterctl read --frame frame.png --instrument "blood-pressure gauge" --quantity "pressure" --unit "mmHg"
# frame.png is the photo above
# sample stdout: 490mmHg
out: 134mmHg
